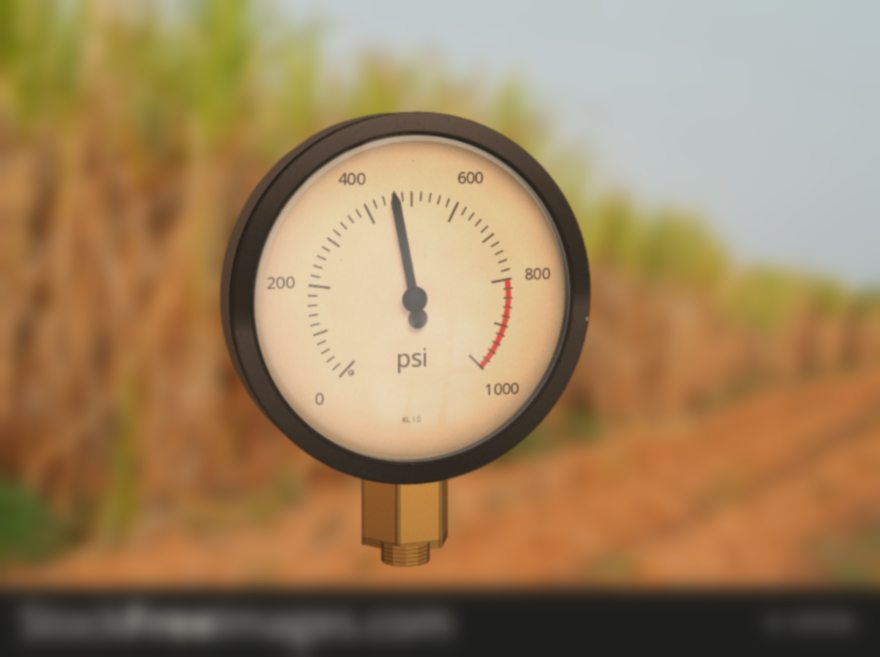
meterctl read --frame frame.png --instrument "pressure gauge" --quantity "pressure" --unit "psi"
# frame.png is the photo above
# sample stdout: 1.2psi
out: 460psi
